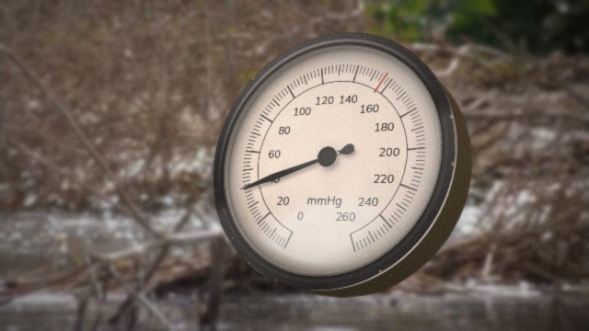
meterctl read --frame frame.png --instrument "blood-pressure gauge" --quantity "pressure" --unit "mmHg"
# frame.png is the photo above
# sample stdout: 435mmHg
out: 40mmHg
